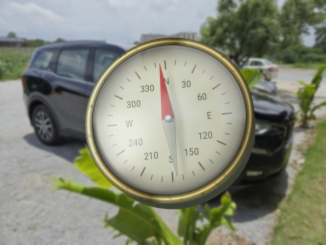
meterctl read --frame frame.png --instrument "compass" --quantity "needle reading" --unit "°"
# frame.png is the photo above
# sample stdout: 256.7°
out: 355°
